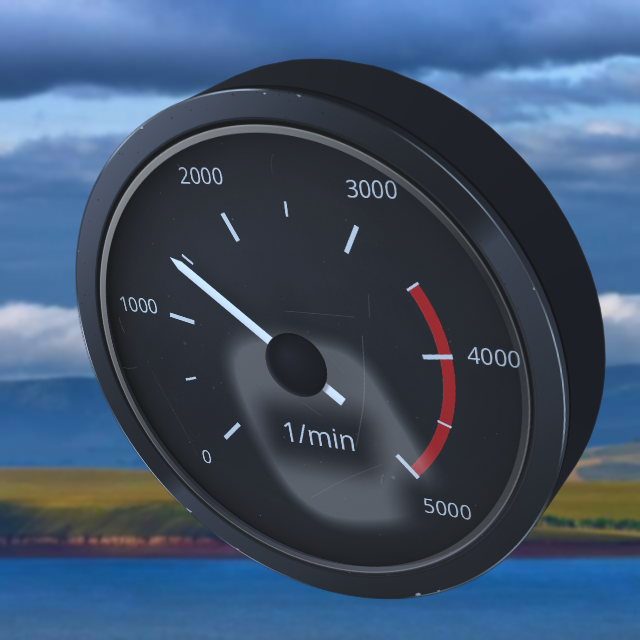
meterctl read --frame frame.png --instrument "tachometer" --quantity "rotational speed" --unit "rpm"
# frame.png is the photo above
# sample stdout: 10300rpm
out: 1500rpm
